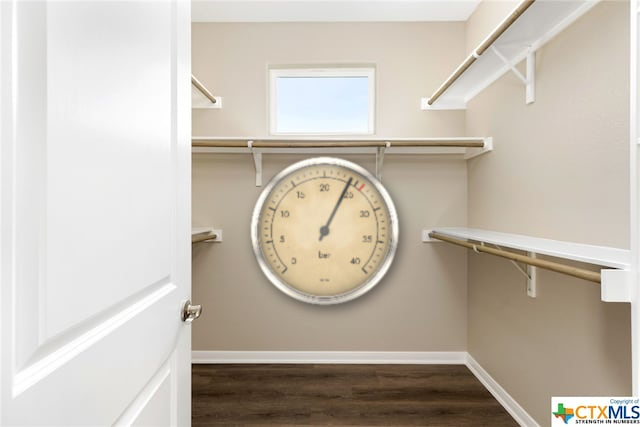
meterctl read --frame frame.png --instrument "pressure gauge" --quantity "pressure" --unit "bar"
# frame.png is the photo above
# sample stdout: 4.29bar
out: 24bar
